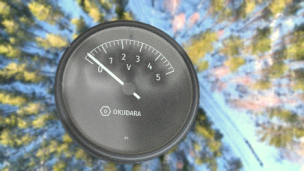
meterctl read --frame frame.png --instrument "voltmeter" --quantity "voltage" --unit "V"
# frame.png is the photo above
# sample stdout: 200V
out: 0.2V
